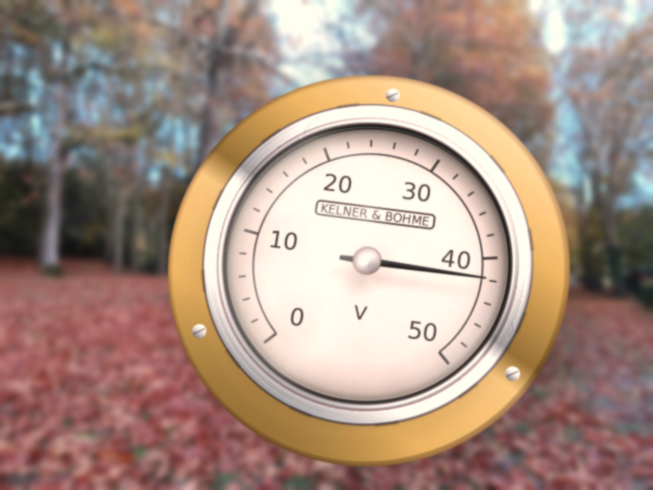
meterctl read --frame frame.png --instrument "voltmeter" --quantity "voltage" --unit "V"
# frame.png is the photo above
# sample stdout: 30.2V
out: 42V
